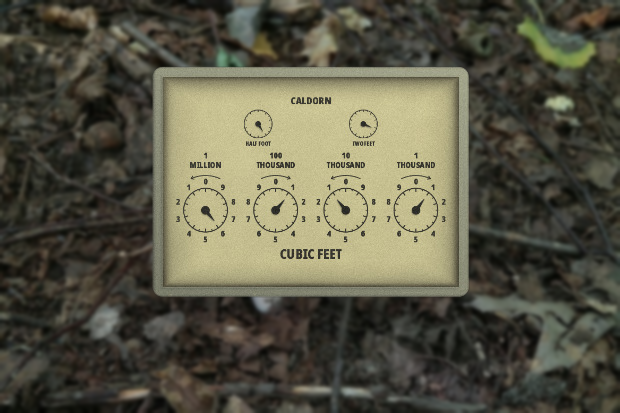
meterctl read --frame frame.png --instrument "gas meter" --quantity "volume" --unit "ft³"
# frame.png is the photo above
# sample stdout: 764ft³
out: 611100ft³
